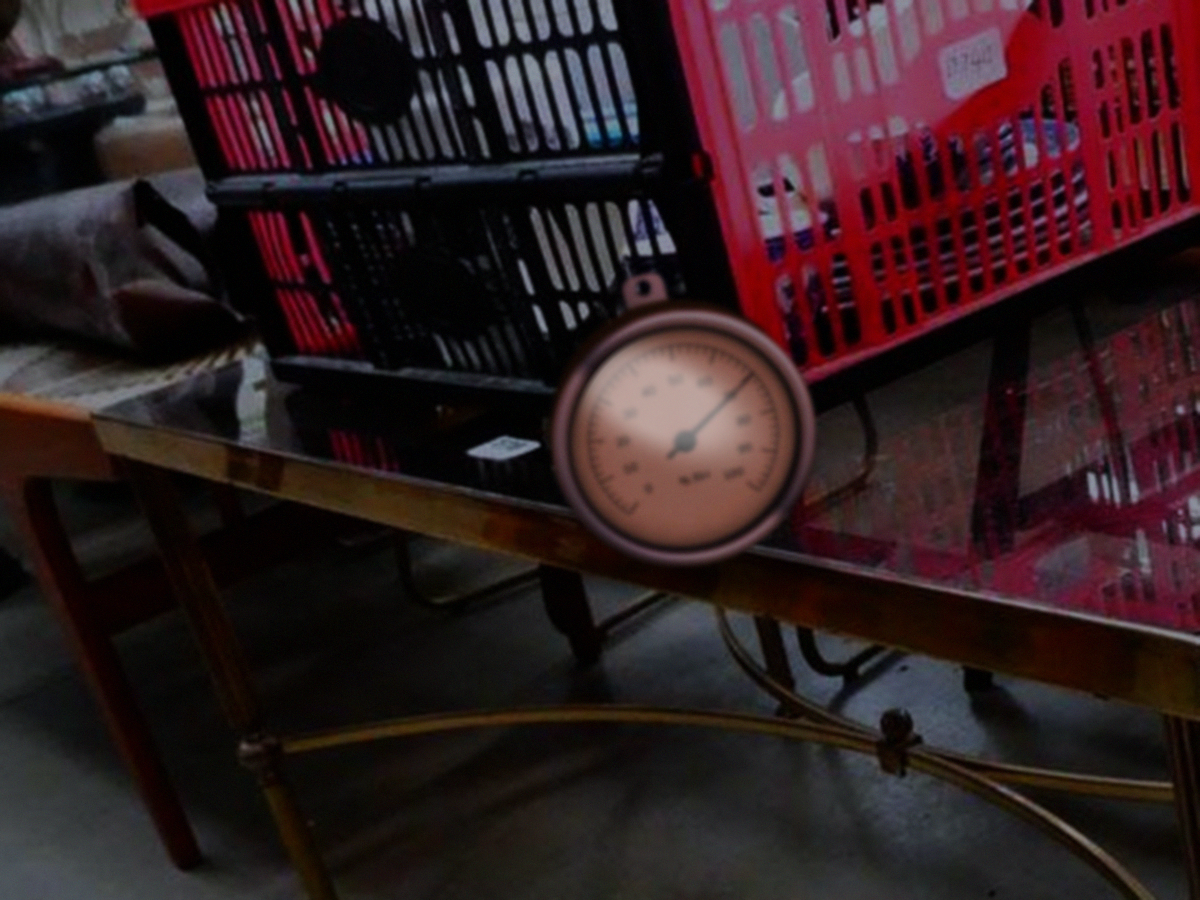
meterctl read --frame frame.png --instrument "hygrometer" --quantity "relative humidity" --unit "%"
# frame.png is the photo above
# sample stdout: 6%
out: 70%
